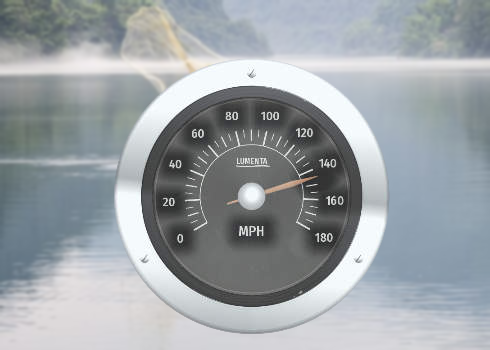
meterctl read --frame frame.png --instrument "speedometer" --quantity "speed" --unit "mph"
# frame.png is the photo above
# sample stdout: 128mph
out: 145mph
